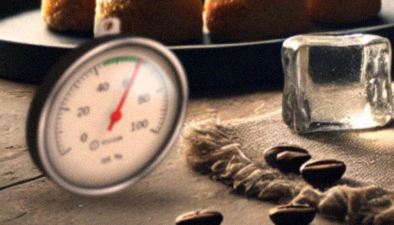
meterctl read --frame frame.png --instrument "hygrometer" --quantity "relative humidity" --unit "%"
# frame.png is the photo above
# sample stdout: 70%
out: 60%
